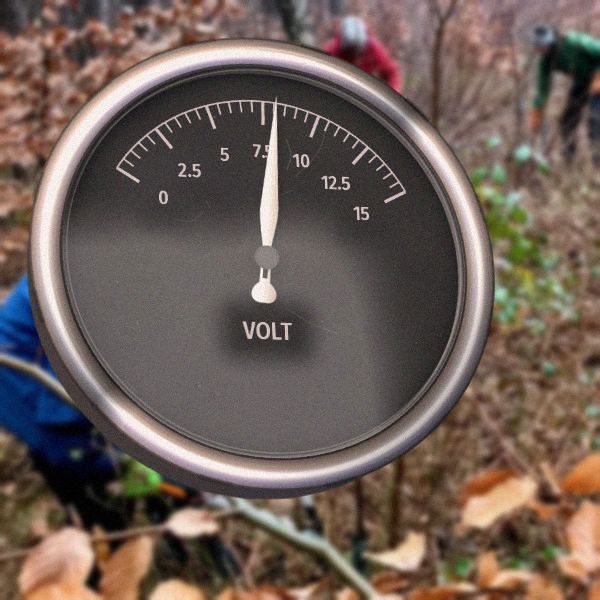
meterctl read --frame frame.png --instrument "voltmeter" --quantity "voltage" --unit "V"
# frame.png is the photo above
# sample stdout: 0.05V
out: 8V
